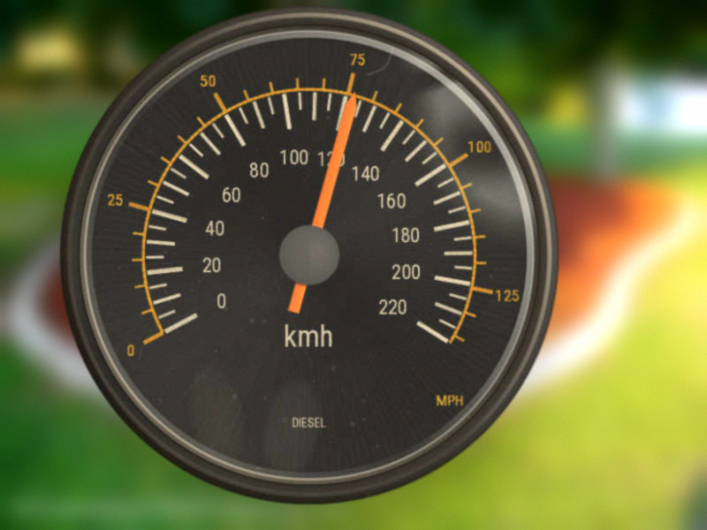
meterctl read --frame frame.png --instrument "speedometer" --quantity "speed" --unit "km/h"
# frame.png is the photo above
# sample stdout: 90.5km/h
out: 122.5km/h
